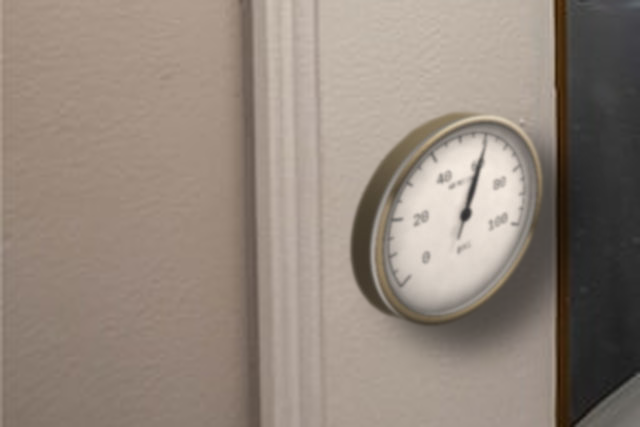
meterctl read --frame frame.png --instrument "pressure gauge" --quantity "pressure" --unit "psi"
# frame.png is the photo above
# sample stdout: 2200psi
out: 60psi
